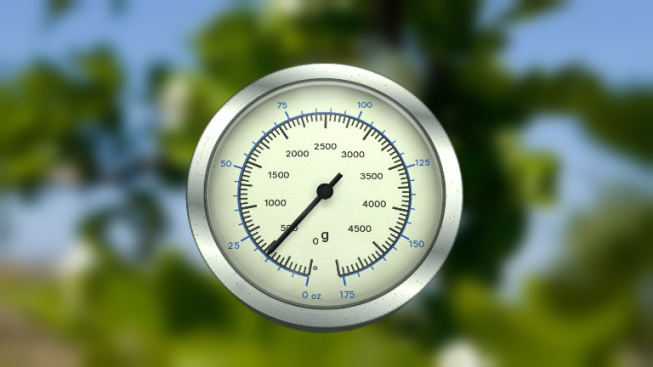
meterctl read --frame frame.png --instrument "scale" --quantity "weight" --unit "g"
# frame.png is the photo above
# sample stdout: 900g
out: 450g
